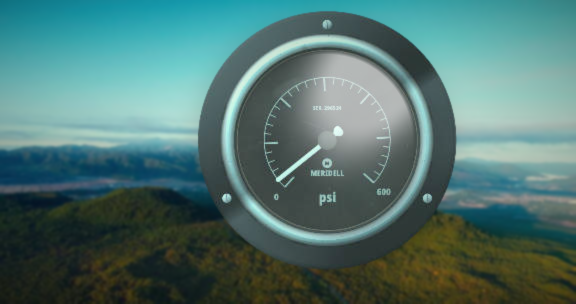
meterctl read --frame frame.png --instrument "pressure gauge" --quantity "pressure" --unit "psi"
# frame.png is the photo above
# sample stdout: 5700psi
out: 20psi
